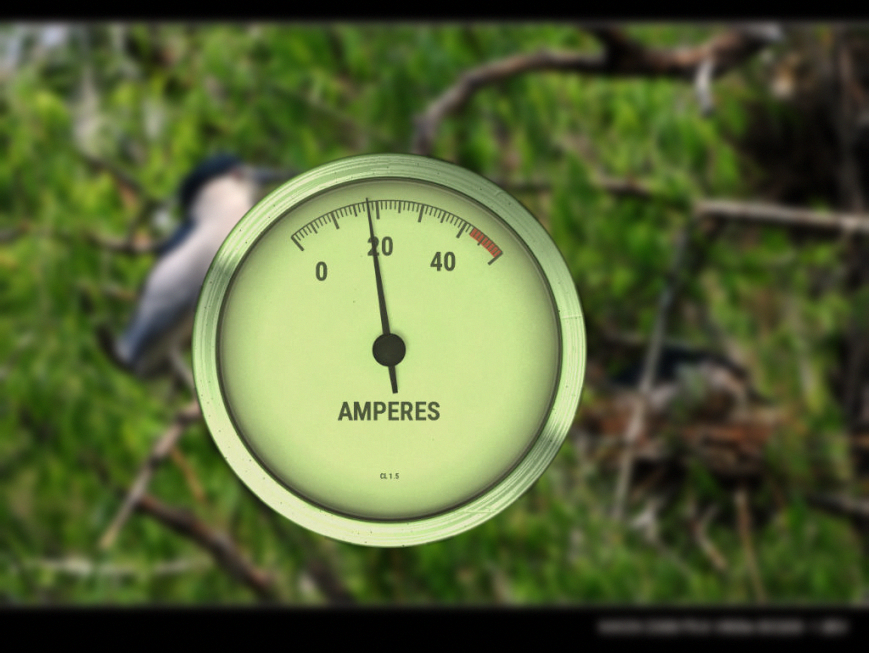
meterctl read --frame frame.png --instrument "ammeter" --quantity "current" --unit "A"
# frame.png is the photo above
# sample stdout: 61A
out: 18A
